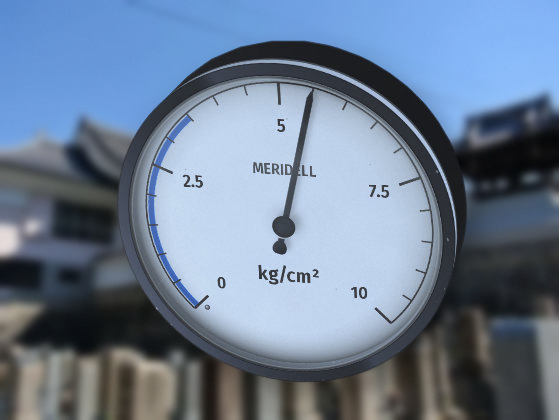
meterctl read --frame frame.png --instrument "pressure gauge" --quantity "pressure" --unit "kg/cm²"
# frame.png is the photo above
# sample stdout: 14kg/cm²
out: 5.5kg/cm²
